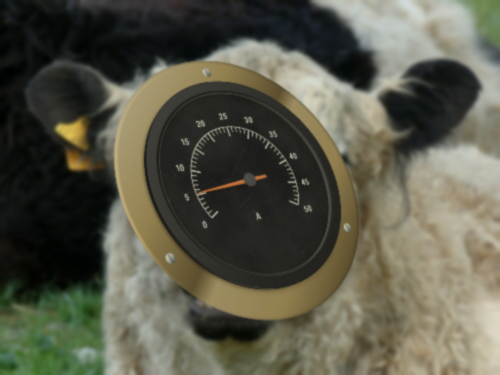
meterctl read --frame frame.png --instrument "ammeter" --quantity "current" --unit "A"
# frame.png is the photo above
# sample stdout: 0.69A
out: 5A
